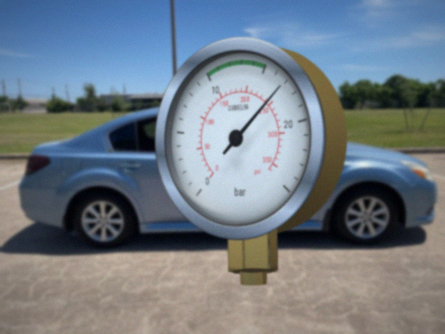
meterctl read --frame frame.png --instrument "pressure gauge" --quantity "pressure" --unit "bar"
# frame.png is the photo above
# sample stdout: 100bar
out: 17bar
